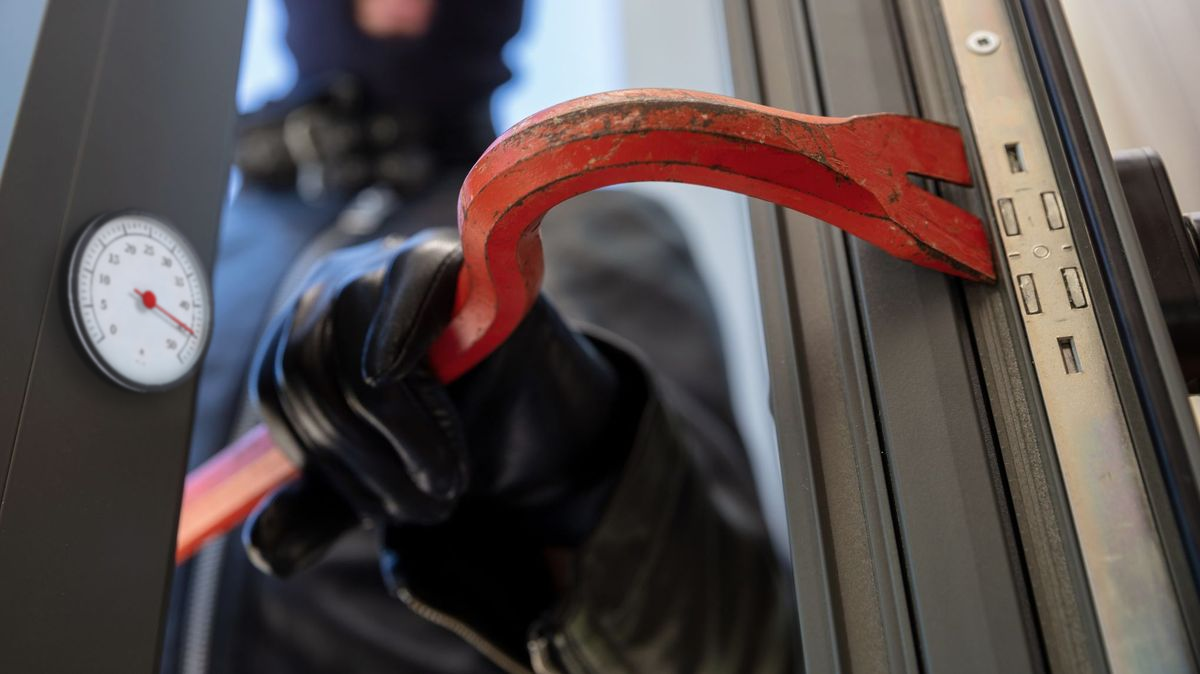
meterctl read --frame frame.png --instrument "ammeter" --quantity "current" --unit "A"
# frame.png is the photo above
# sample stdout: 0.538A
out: 45A
